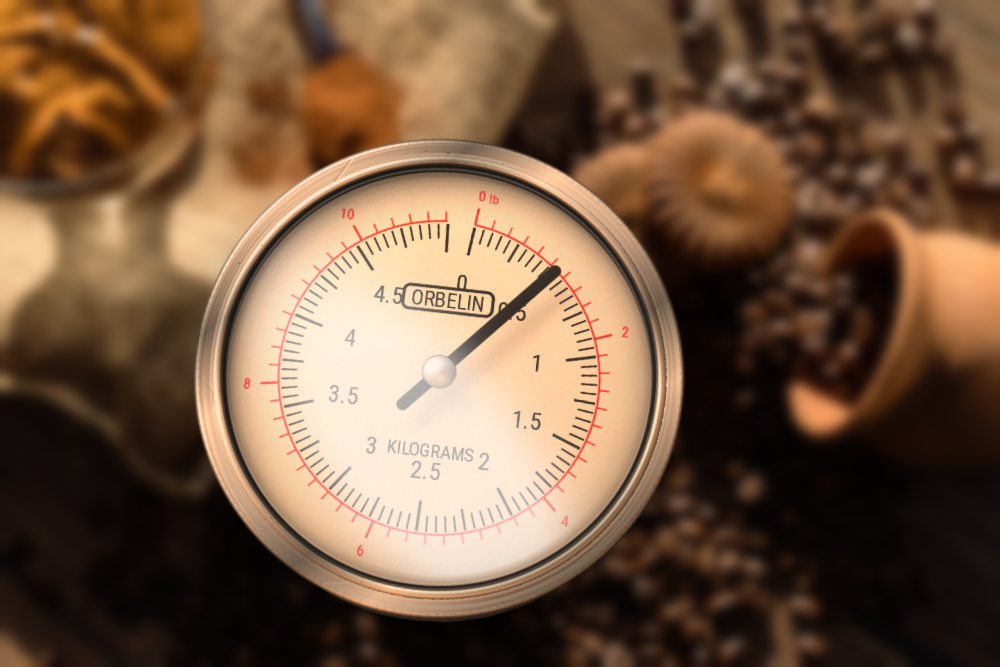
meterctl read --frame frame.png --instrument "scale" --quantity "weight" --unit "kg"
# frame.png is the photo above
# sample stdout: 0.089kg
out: 0.5kg
